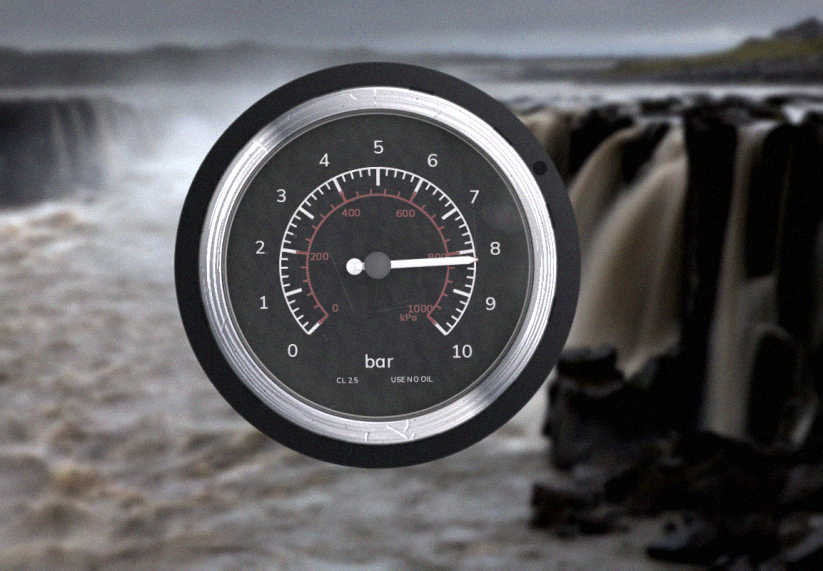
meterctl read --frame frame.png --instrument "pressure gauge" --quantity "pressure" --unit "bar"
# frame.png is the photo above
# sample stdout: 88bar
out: 8.2bar
